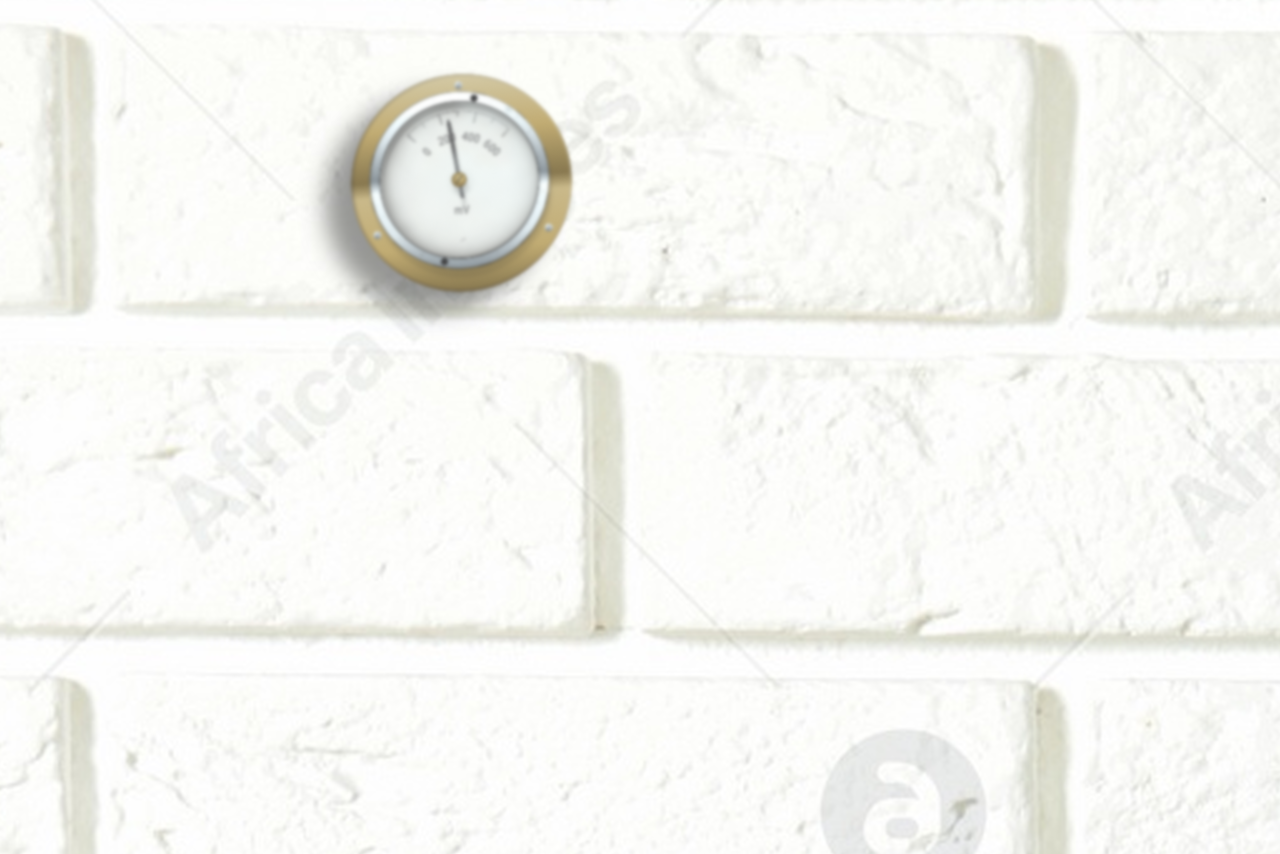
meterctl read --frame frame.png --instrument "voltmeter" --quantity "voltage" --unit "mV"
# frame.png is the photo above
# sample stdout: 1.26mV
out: 250mV
